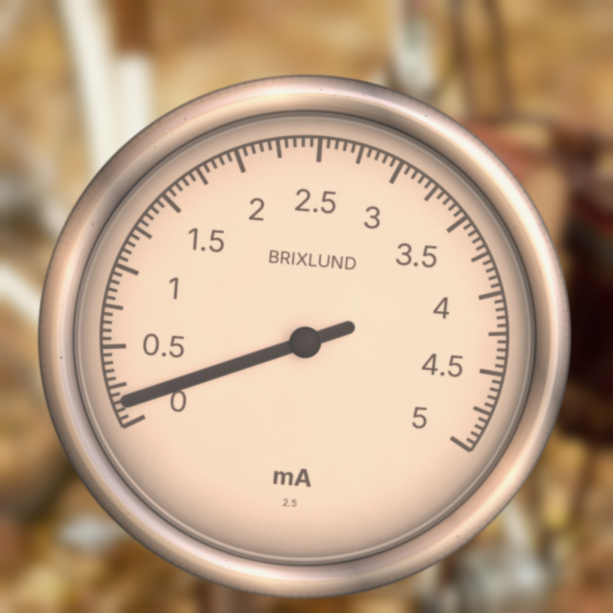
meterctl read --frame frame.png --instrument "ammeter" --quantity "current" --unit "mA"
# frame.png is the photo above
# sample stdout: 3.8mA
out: 0.15mA
